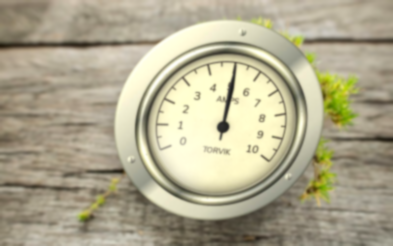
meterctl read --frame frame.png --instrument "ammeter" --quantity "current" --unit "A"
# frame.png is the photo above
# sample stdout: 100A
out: 5A
